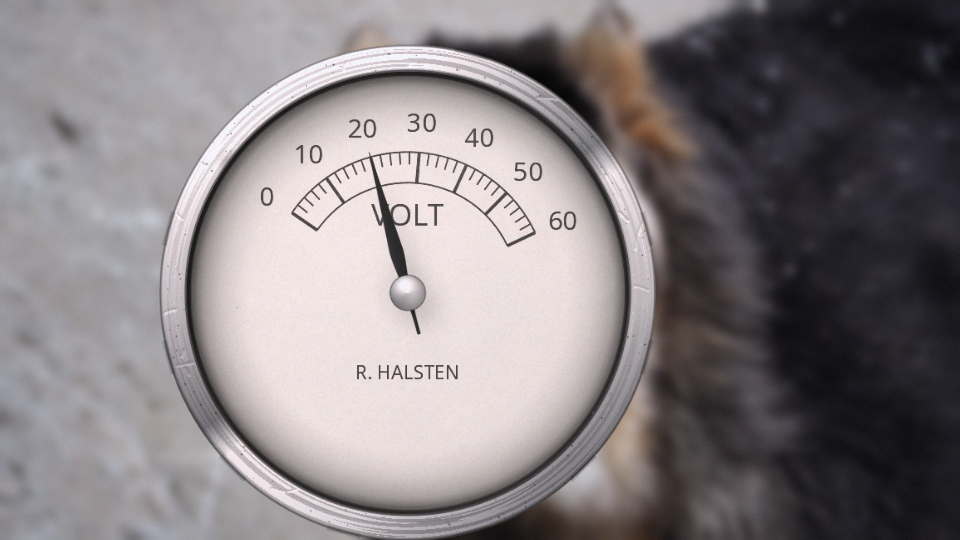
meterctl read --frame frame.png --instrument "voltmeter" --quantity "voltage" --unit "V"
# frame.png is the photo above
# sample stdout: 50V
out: 20V
